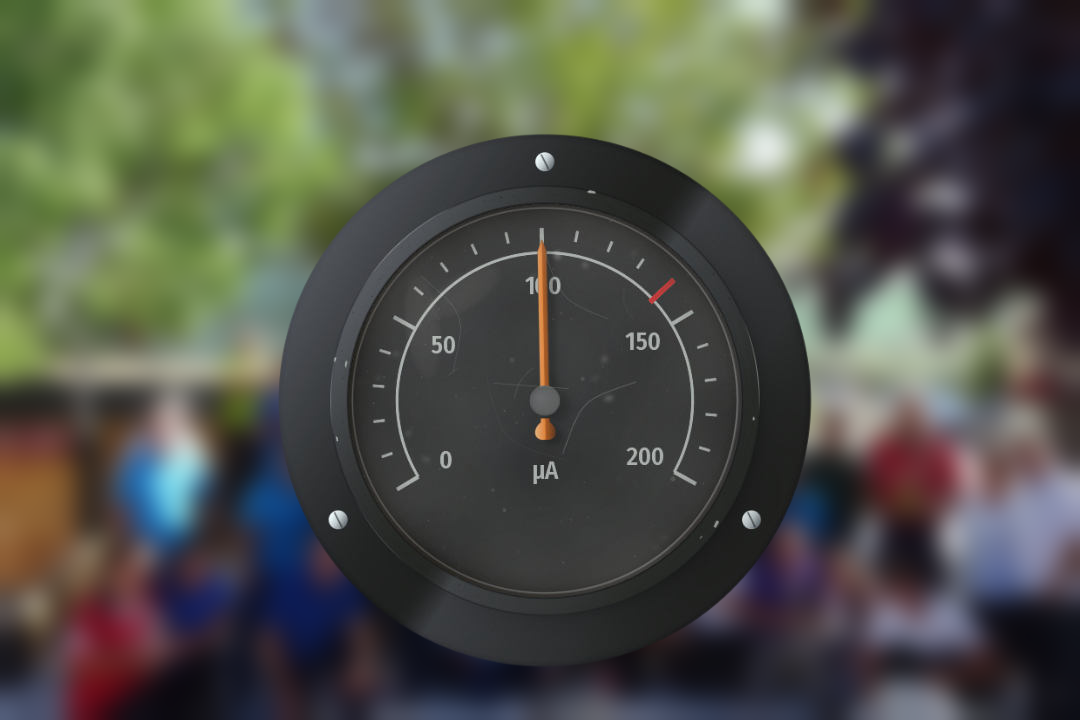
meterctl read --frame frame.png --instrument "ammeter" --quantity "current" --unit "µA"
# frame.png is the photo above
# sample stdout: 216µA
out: 100µA
